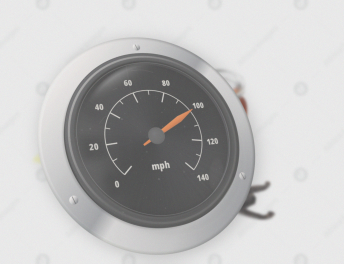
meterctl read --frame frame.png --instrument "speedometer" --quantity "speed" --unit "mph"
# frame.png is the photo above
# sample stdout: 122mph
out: 100mph
